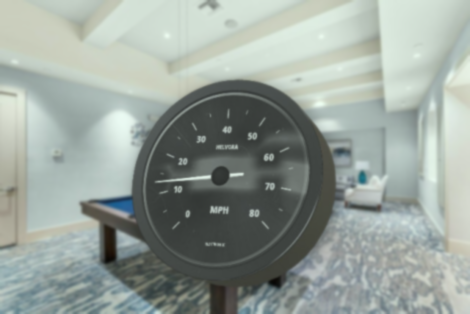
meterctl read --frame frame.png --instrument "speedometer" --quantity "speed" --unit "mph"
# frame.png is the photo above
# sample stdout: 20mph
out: 12.5mph
